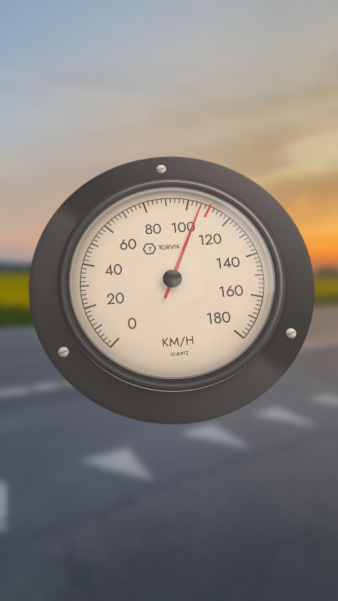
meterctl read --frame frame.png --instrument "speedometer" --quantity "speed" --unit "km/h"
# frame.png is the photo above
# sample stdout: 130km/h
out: 106km/h
